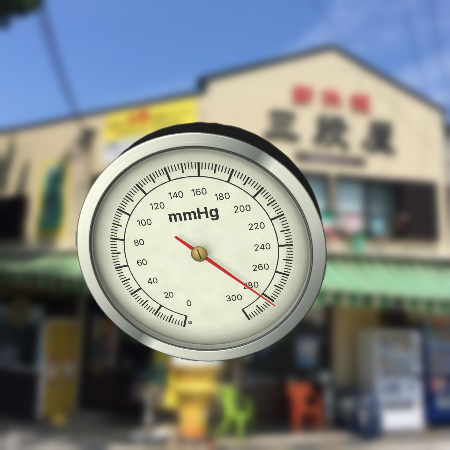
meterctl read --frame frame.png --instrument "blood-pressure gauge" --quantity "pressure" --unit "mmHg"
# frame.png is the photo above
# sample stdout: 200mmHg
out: 280mmHg
